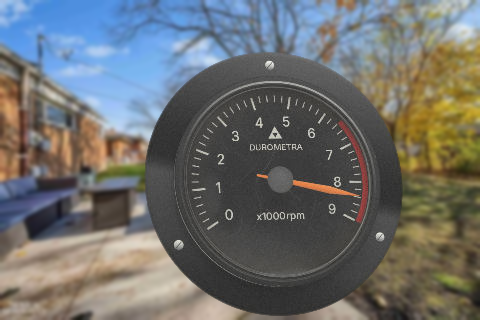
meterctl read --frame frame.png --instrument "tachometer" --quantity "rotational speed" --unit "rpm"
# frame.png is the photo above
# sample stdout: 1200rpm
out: 8400rpm
